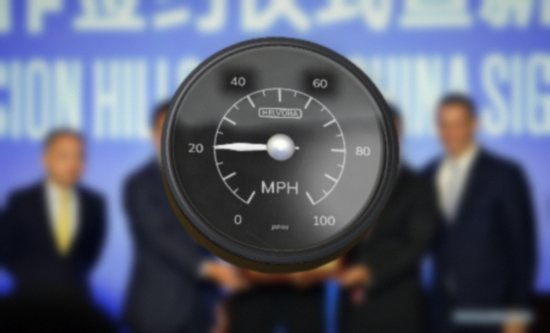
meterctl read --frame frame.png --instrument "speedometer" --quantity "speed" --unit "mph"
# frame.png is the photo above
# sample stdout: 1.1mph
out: 20mph
